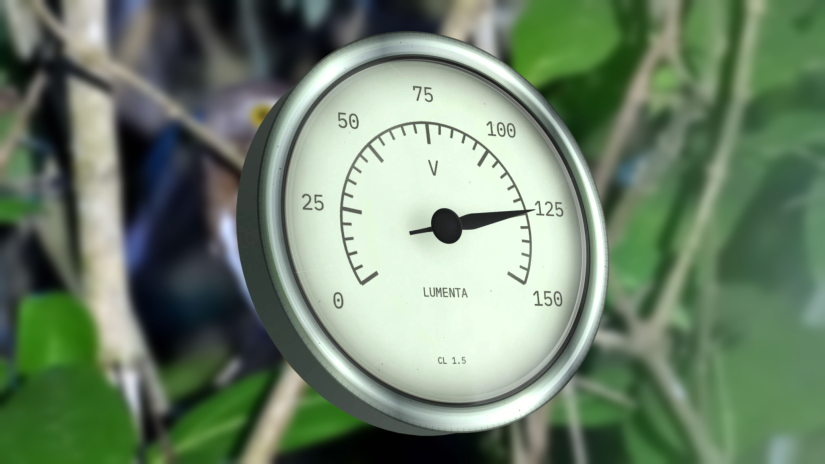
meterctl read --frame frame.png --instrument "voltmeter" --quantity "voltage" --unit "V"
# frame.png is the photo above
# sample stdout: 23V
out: 125V
